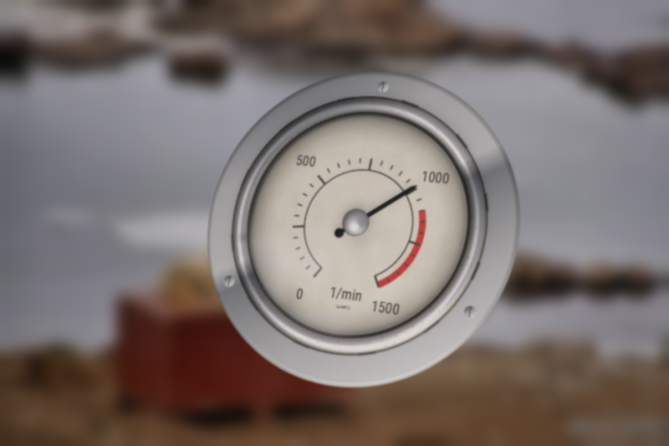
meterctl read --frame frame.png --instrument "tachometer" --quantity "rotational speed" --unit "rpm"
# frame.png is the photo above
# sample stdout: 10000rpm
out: 1000rpm
